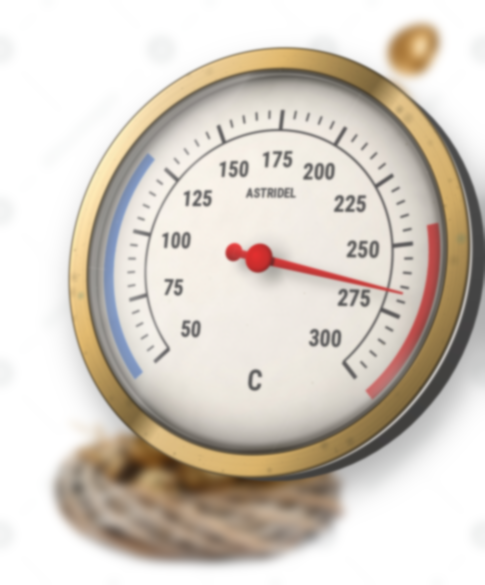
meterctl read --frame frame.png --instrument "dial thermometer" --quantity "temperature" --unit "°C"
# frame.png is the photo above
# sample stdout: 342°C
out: 267.5°C
